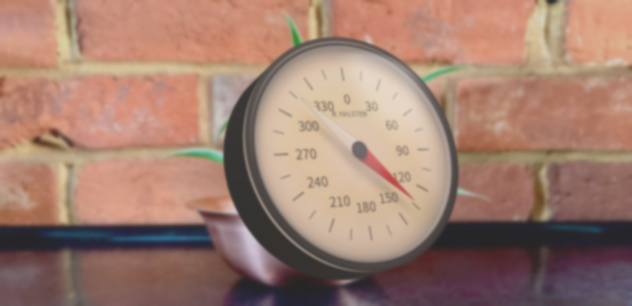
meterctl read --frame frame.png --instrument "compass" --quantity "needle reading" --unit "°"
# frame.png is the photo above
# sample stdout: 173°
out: 135°
